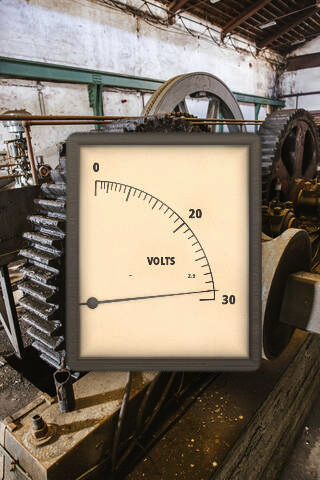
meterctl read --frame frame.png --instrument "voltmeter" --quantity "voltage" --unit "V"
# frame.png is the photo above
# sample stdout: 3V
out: 29V
